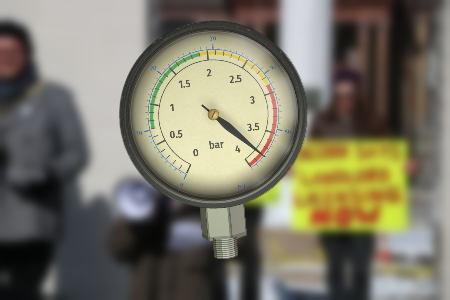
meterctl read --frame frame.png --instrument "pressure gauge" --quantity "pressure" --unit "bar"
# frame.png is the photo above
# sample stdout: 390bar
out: 3.8bar
